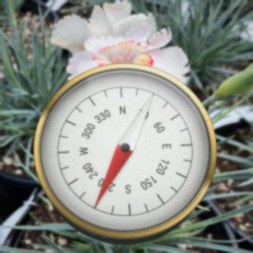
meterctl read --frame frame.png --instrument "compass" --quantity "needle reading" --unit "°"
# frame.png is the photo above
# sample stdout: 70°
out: 210°
